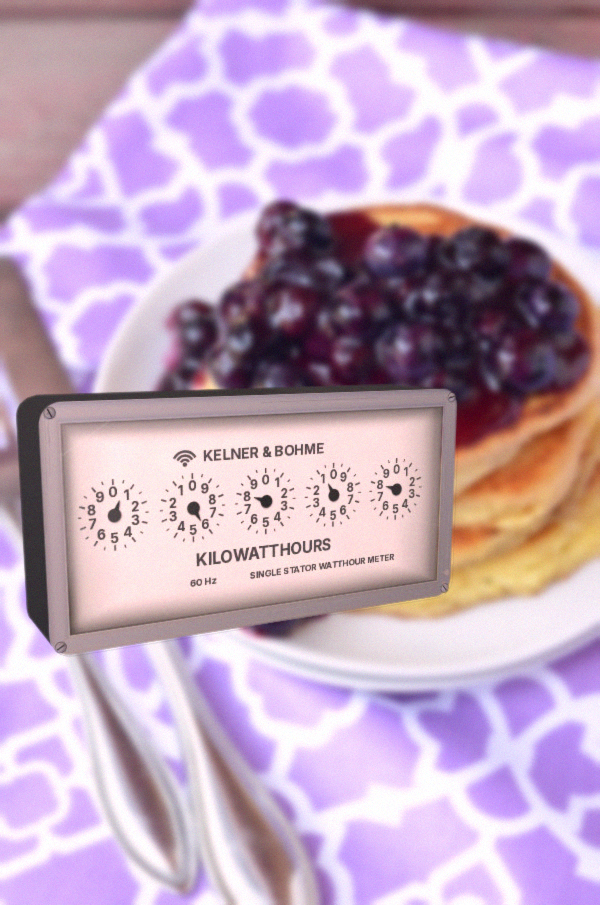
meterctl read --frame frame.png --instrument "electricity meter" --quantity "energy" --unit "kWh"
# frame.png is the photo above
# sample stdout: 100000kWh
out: 5808kWh
